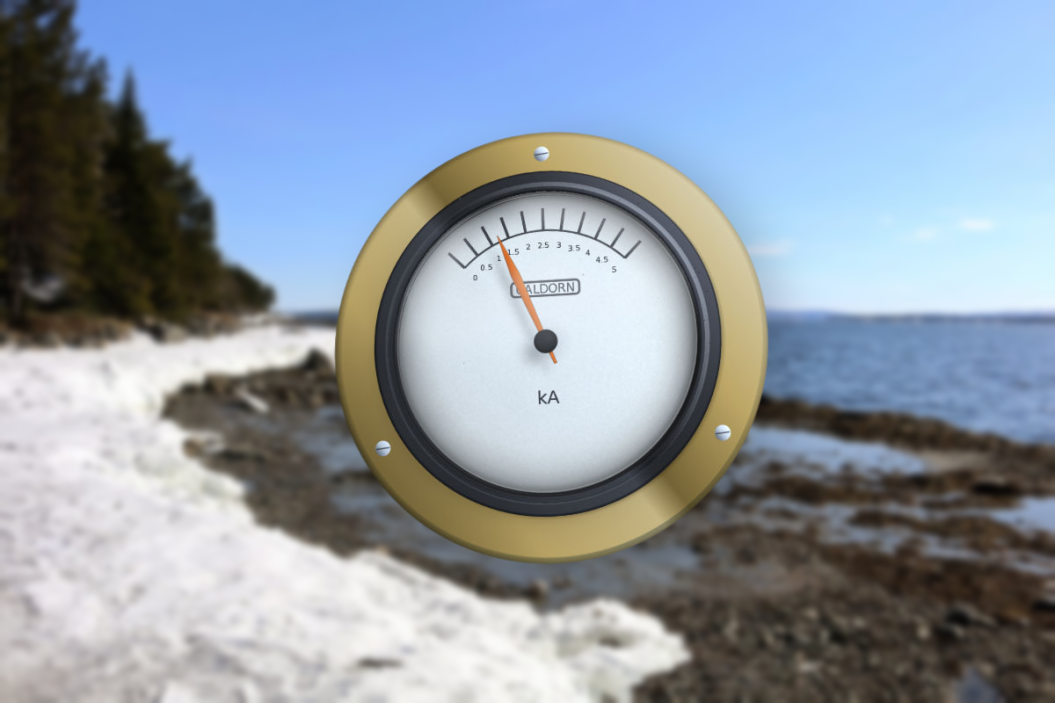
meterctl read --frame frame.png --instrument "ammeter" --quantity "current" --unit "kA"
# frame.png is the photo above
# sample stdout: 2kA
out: 1.25kA
